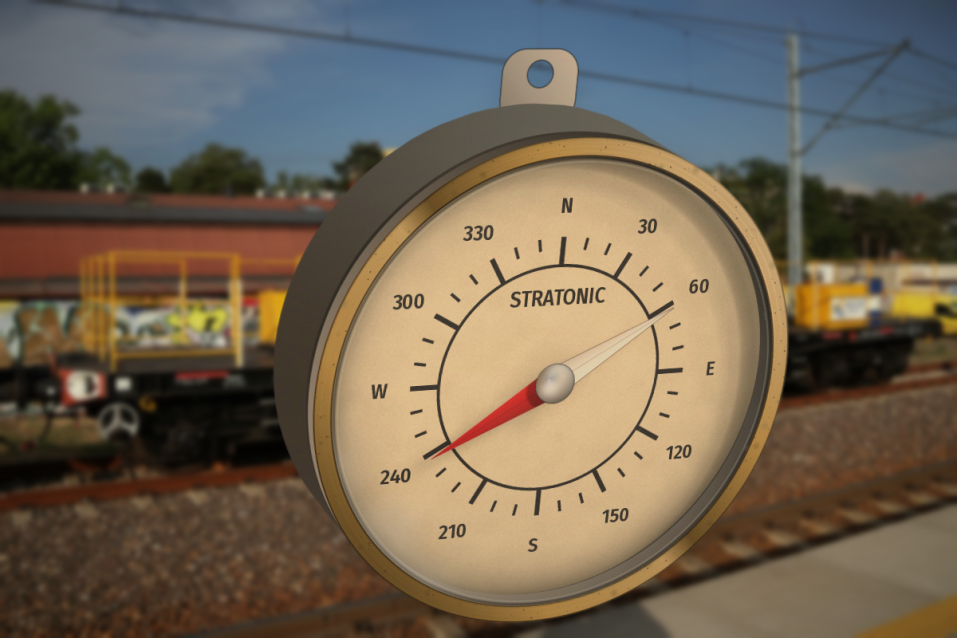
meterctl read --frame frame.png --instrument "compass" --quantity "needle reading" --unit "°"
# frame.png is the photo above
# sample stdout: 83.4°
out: 240°
